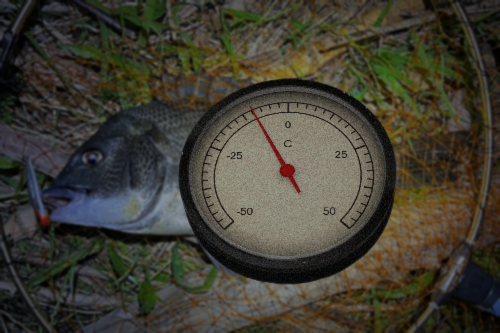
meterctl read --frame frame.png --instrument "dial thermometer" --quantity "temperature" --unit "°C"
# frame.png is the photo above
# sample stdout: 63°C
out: -10°C
